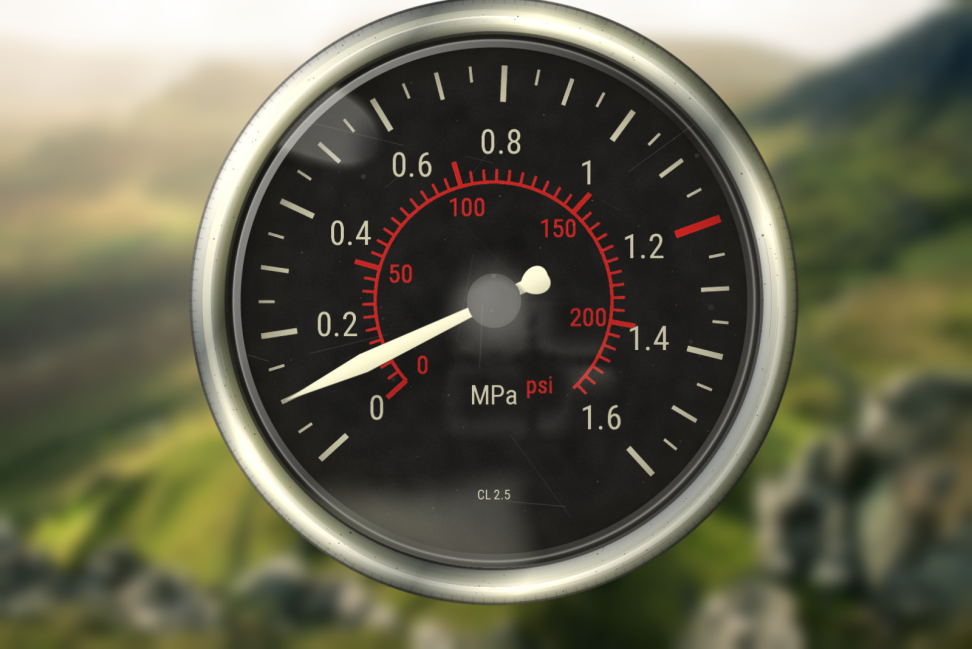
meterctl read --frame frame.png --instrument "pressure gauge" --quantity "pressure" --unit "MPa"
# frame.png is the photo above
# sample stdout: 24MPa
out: 0.1MPa
